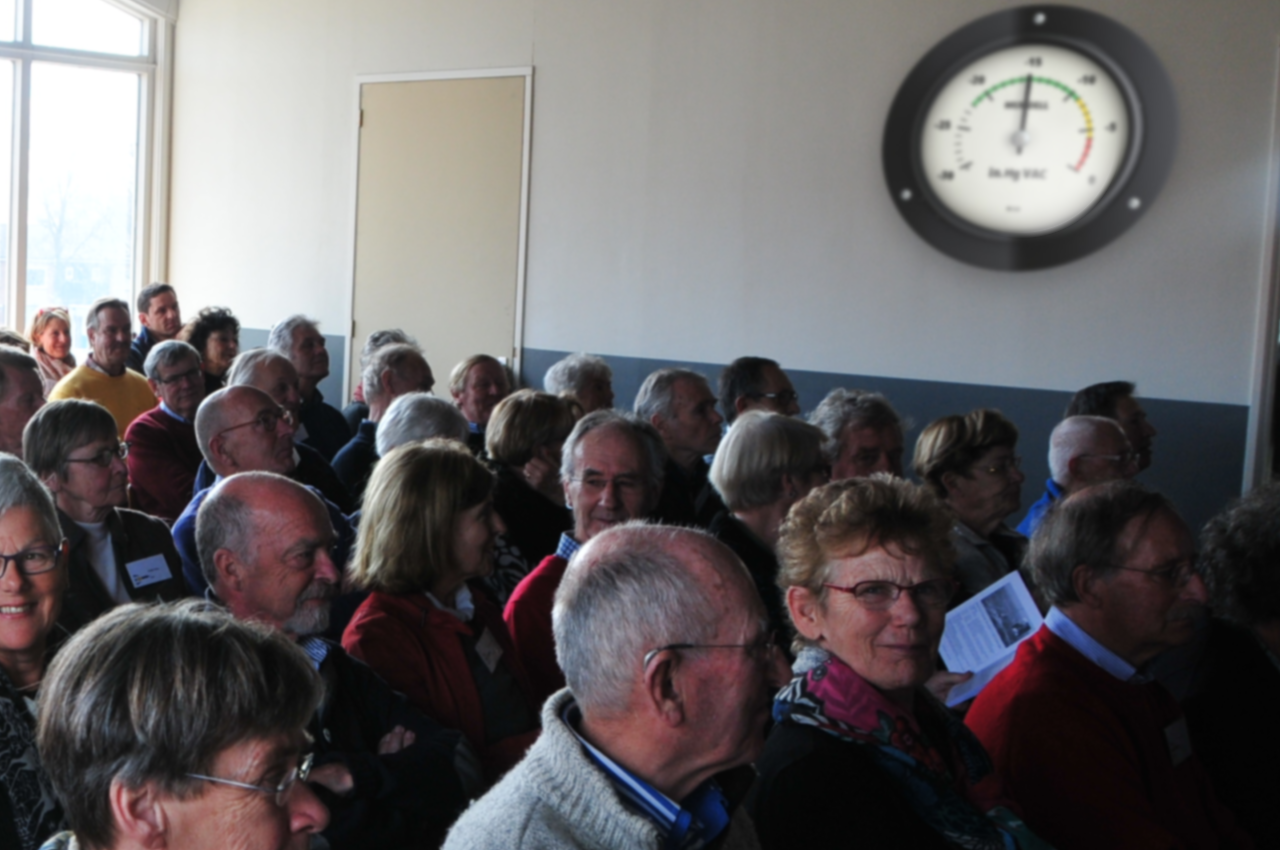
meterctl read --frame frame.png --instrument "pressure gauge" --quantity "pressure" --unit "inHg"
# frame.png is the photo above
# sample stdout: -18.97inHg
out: -15inHg
